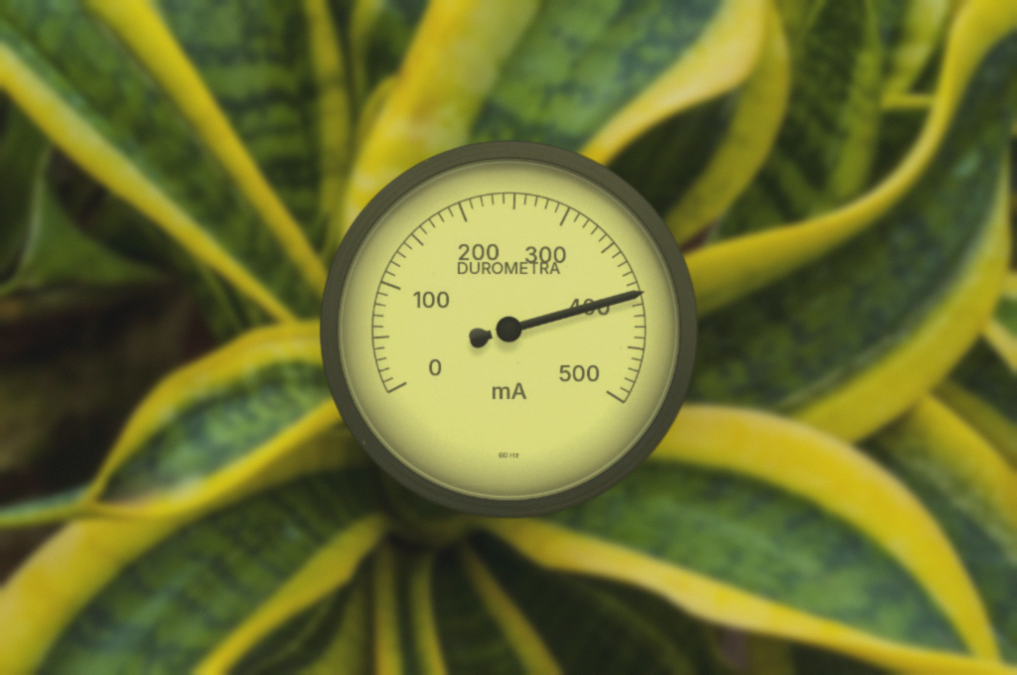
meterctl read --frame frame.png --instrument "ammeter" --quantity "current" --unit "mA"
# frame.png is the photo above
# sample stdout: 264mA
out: 400mA
